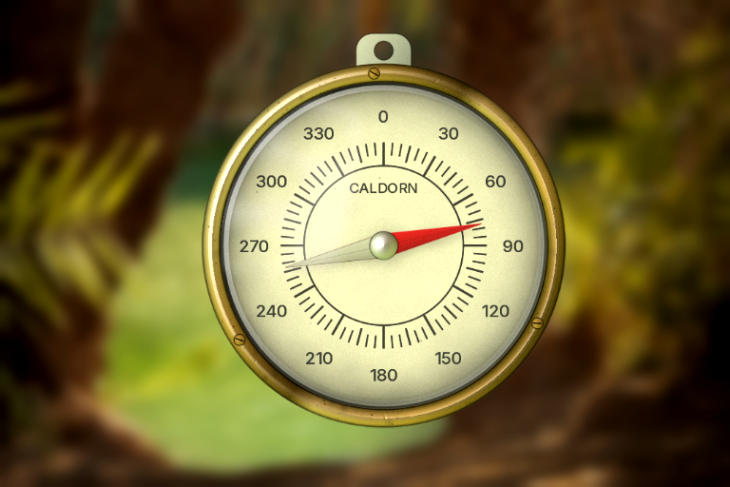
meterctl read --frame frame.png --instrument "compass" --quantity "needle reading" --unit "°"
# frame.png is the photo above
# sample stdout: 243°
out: 77.5°
